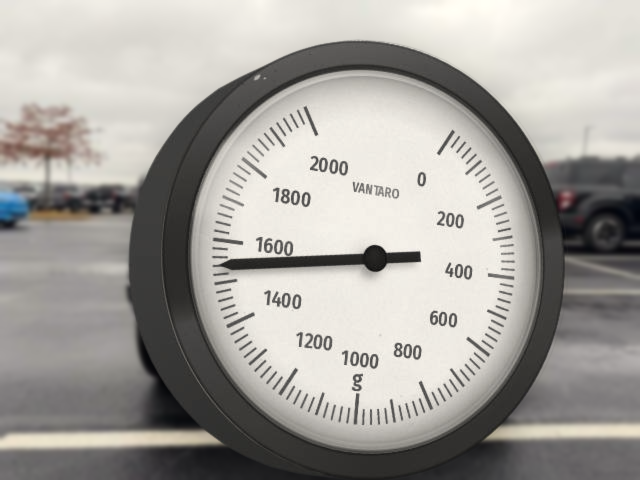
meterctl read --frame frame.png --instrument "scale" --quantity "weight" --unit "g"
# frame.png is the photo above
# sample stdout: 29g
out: 1540g
